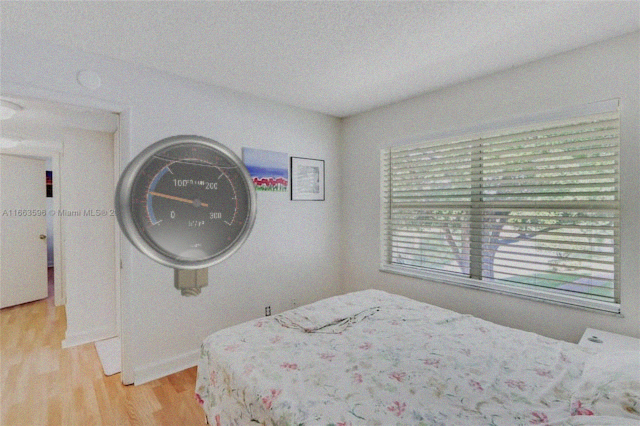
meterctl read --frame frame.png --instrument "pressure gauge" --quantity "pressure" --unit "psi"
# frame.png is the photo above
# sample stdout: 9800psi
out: 50psi
